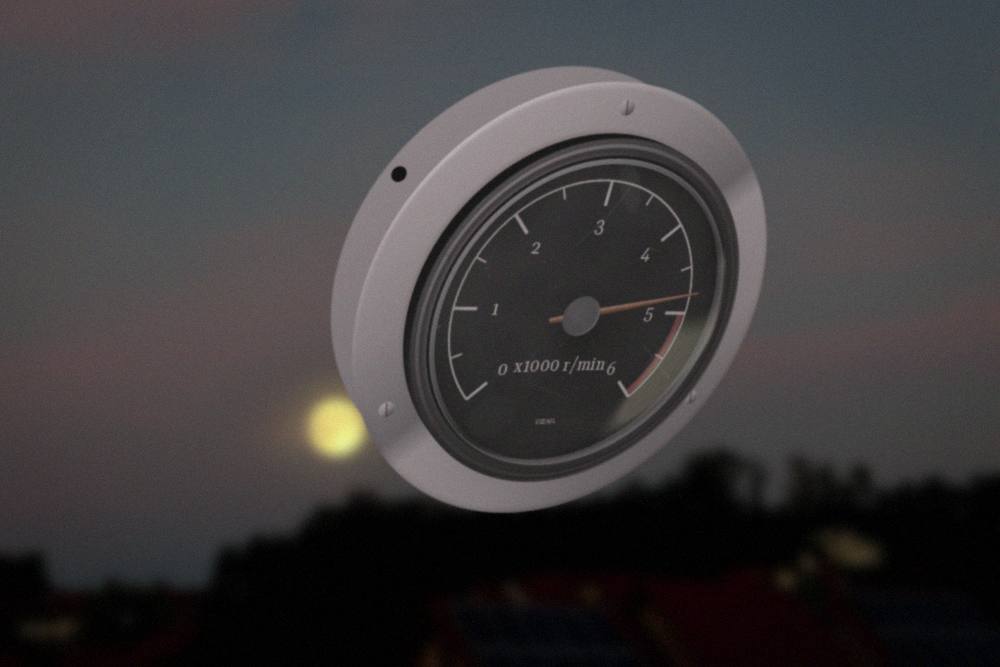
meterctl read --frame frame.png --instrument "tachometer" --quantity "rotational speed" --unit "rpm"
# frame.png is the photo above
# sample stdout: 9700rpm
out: 4750rpm
